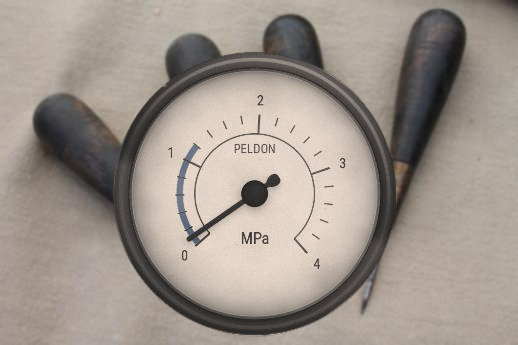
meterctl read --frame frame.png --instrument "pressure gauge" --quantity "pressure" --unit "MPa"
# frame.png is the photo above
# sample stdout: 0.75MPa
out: 0.1MPa
